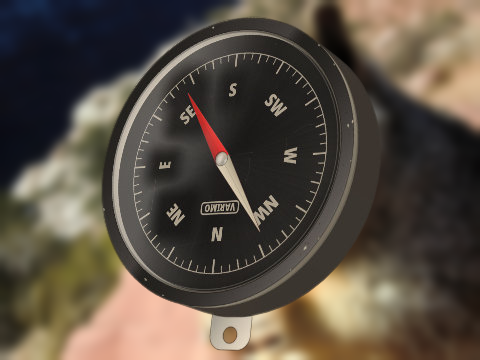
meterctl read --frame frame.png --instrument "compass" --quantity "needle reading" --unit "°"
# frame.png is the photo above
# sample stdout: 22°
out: 145°
